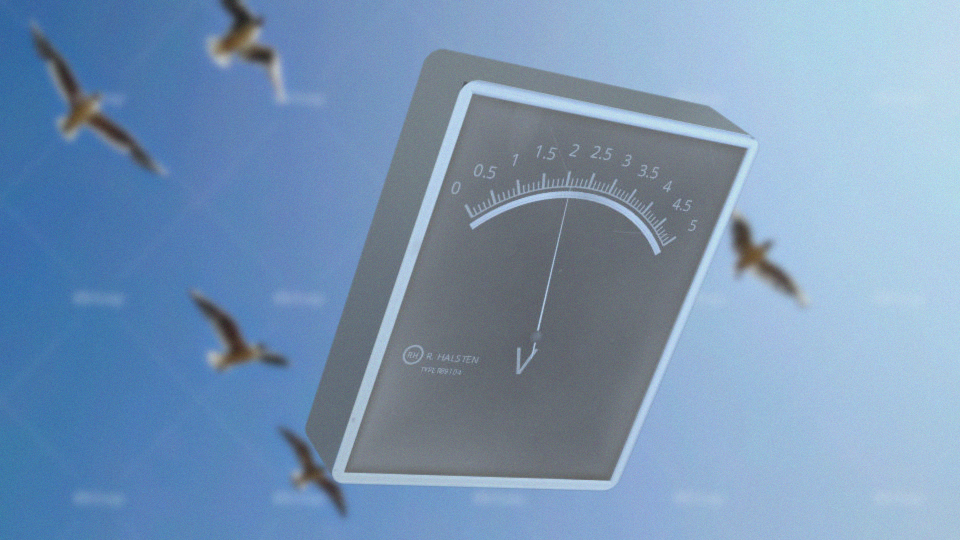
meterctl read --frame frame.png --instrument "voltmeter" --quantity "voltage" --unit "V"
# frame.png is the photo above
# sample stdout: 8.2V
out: 2V
